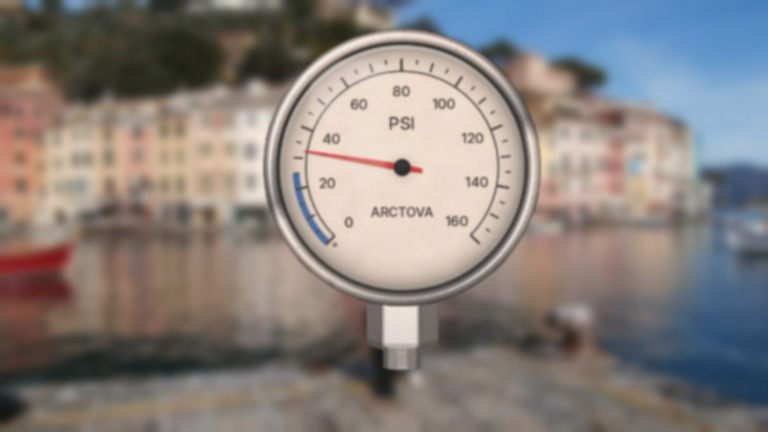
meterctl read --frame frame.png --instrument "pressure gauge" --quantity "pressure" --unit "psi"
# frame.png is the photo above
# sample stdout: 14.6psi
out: 32.5psi
